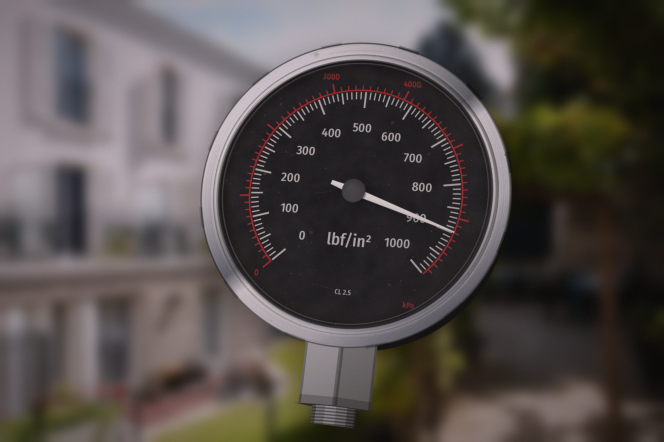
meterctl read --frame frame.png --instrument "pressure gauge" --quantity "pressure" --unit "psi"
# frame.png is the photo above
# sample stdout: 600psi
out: 900psi
